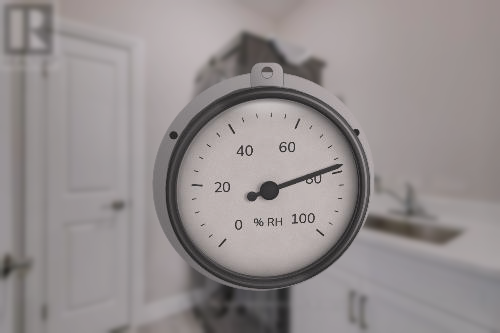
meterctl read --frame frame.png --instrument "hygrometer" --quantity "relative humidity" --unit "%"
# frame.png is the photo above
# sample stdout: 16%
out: 78%
